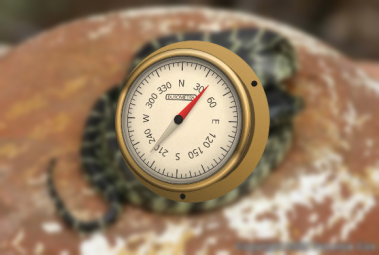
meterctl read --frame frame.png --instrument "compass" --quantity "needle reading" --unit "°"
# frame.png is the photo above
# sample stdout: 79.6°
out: 40°
